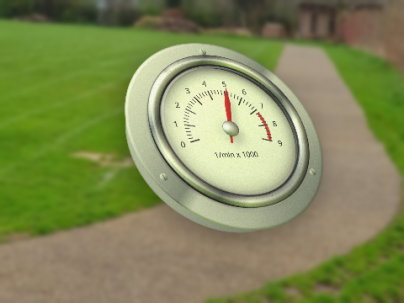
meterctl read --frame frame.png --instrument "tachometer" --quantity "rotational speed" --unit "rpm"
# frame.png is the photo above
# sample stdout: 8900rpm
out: 5000rpm
